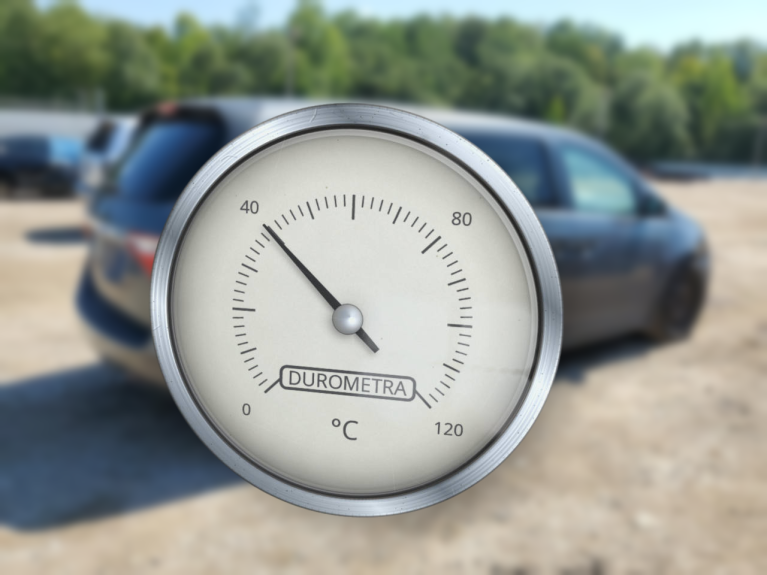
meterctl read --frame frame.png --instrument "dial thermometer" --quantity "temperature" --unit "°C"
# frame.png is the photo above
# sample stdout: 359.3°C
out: 40°C
